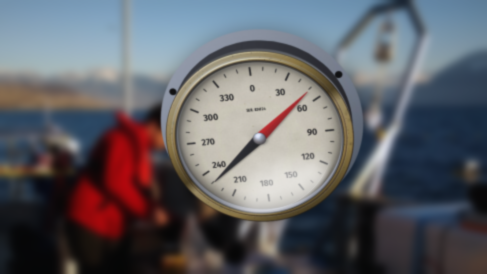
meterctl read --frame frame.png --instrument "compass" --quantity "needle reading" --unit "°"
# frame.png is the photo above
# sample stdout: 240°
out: 50°
